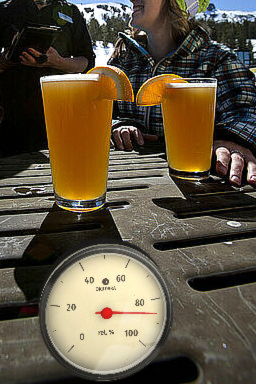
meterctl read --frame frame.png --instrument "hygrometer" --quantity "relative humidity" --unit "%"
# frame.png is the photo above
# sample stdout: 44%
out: 85%
